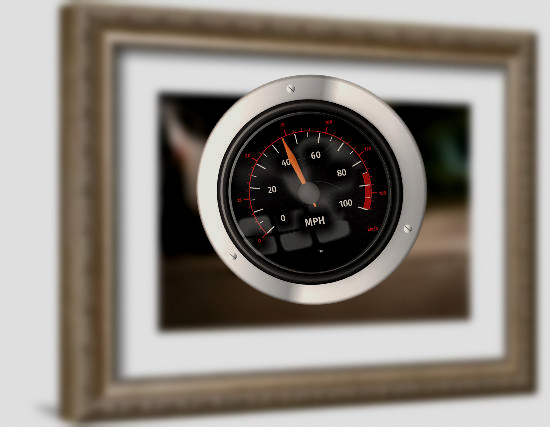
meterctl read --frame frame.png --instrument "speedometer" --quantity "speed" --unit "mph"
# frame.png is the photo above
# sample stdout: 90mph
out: 45mph
